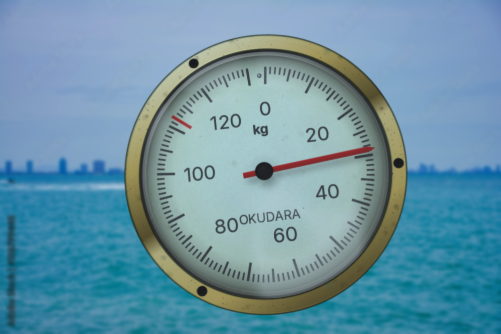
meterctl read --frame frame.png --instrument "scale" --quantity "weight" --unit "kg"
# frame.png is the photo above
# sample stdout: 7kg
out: 29kg
